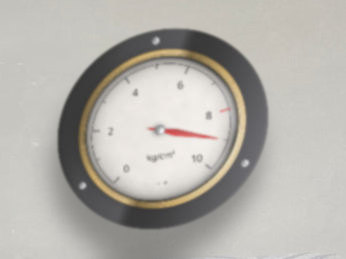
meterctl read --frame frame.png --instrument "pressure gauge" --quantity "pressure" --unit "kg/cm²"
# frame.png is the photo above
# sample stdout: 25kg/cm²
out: 9kg/cm²
